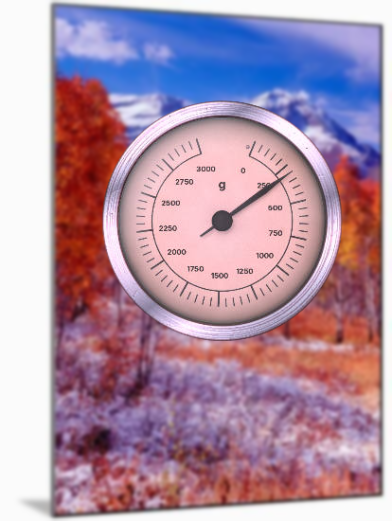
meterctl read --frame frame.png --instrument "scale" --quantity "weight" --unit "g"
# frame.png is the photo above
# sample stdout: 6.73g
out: 300g
